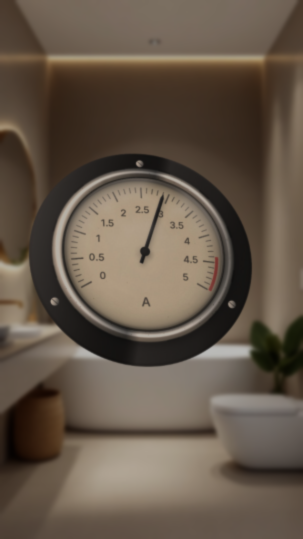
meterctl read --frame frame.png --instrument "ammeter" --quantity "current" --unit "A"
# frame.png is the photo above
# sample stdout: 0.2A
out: 2.9A
